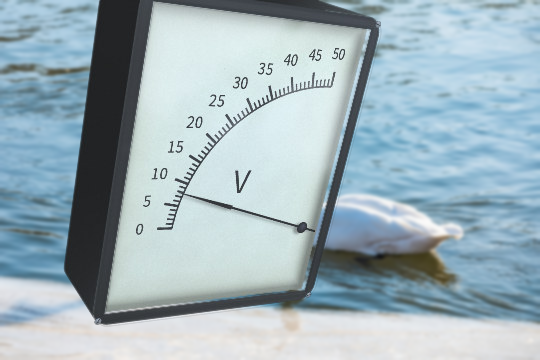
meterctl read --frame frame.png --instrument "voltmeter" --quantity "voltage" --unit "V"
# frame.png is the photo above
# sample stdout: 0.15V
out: 8V
